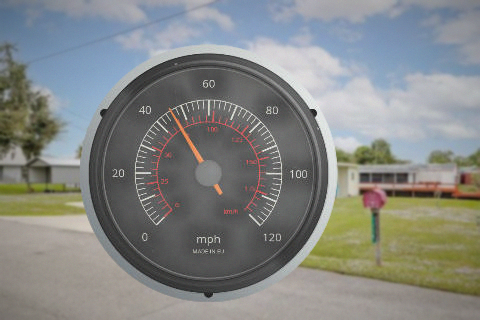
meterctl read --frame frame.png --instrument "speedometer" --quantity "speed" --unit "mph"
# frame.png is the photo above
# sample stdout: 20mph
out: 46mph
